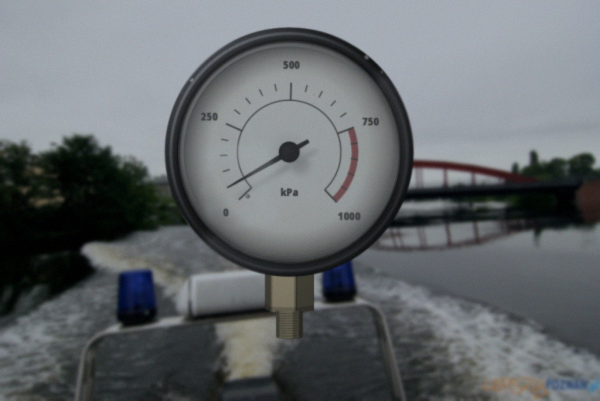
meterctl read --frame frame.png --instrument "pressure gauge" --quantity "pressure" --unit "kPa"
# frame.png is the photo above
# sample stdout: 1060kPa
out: 50kPa
